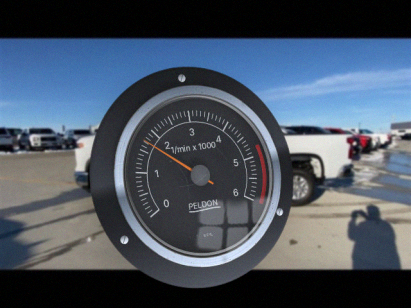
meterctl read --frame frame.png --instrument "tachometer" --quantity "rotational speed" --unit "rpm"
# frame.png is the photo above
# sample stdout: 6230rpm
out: 1700rpm
